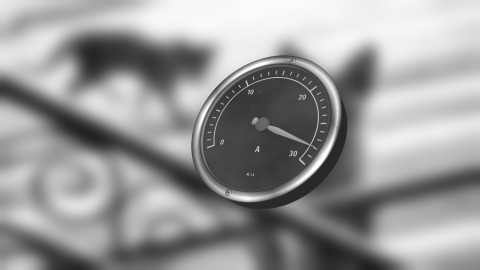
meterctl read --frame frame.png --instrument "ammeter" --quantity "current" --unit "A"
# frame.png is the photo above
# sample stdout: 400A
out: 28A
